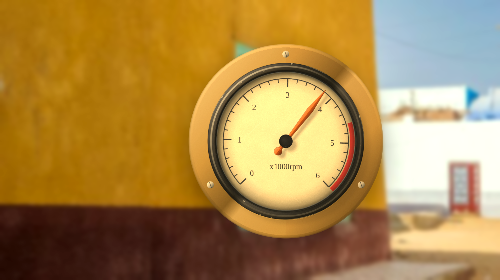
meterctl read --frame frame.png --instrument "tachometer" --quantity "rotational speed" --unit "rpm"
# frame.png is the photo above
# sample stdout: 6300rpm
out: 3800rpm
